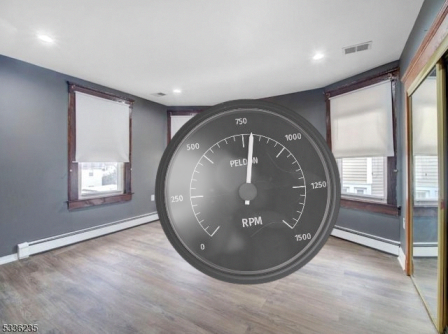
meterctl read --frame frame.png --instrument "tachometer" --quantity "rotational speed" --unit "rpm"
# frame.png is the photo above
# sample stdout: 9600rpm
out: 800rpm
